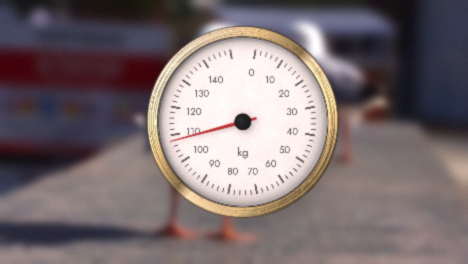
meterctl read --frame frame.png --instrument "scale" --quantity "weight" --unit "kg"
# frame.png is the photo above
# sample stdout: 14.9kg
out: 108kg
